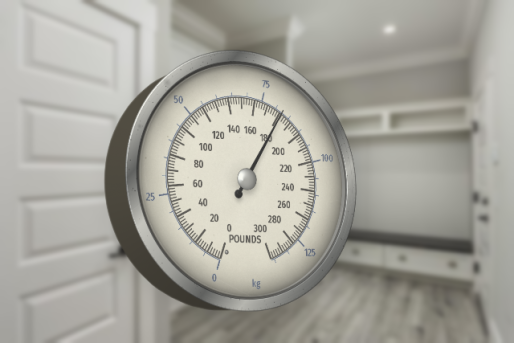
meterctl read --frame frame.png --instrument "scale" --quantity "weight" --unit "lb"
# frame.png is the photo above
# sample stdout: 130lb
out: 180lb
